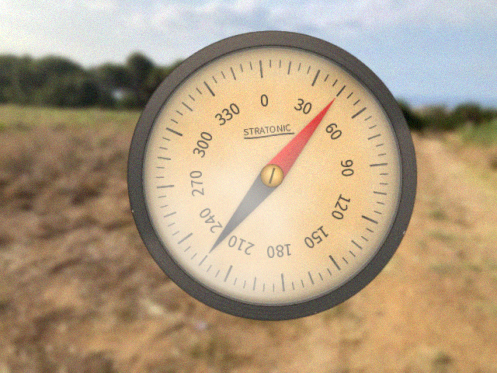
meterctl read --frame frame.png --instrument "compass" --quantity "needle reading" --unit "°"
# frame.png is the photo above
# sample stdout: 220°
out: 45°
